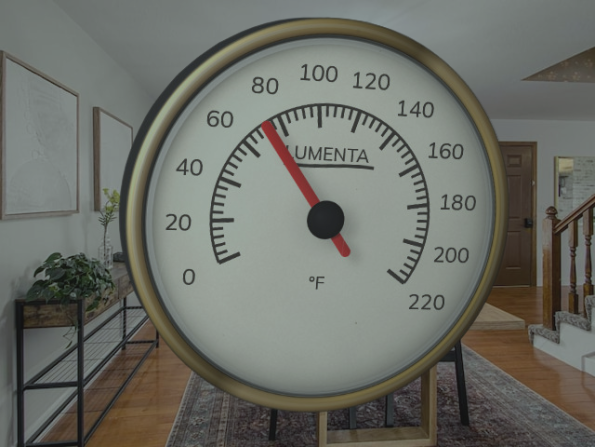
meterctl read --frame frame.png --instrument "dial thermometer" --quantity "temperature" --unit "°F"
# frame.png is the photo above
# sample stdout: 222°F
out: 72°F
